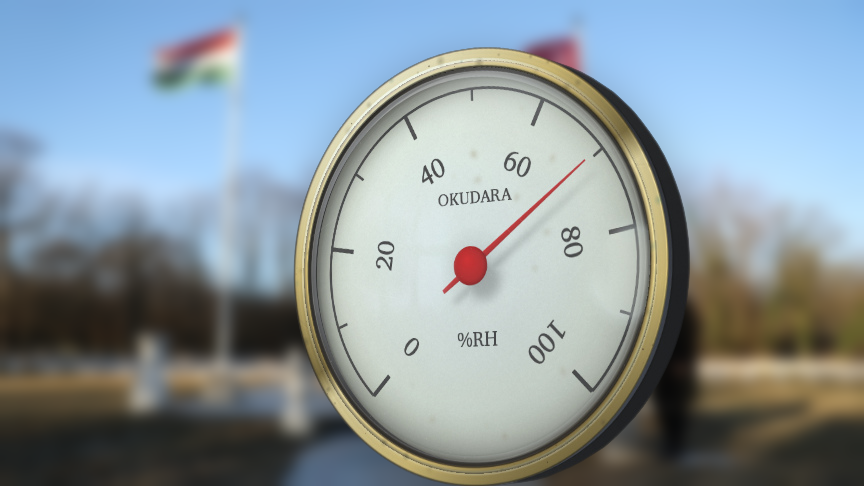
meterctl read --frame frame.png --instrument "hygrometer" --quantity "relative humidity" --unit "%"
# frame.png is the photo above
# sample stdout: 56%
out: 70%
